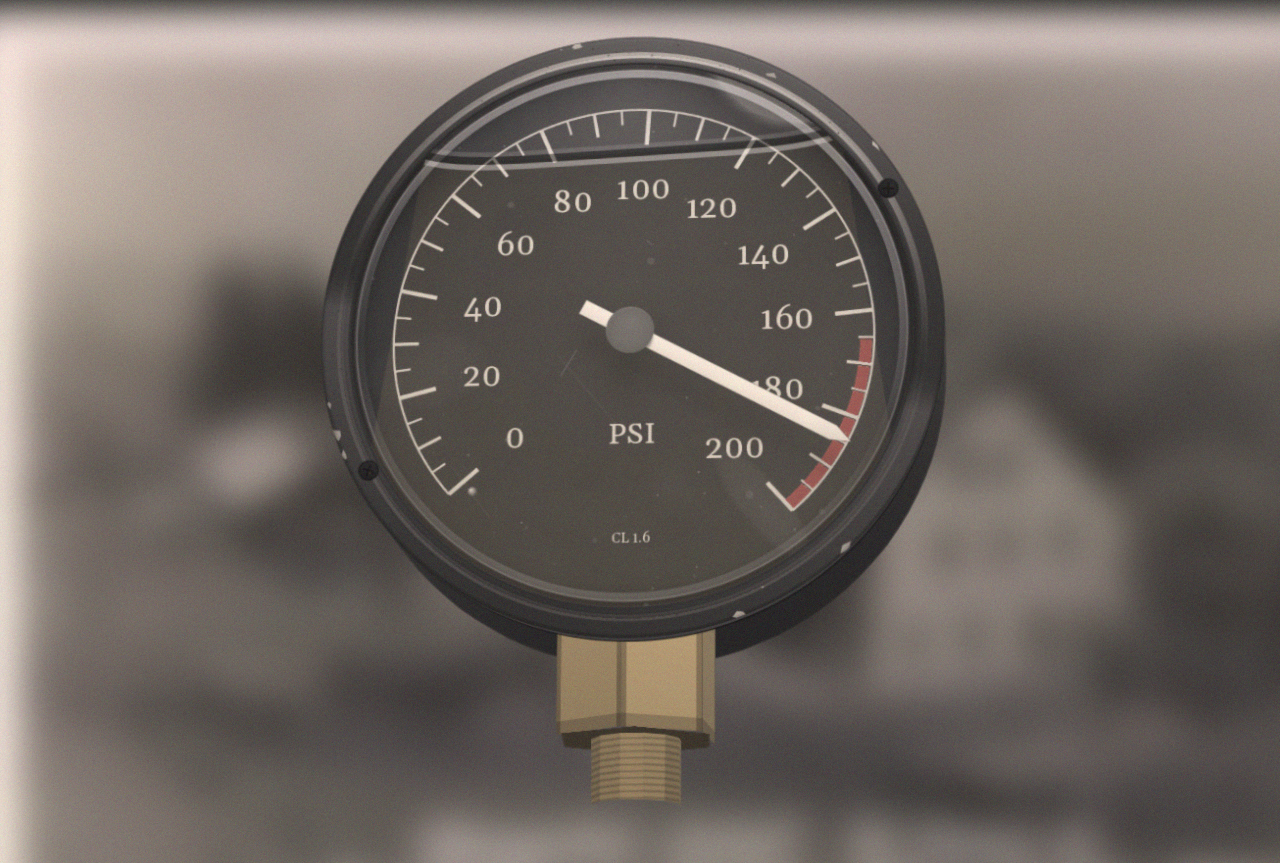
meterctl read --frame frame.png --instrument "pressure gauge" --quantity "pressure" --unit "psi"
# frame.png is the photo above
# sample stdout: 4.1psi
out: 185psi
